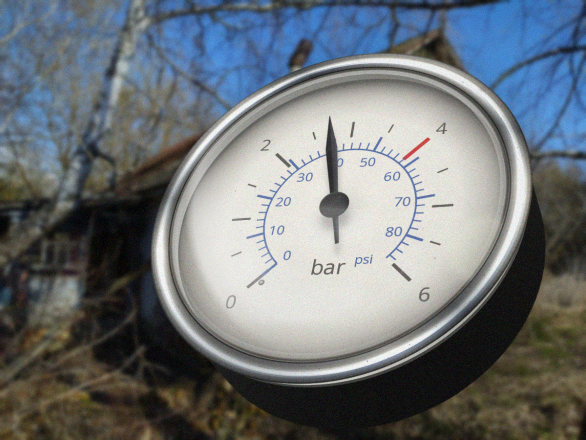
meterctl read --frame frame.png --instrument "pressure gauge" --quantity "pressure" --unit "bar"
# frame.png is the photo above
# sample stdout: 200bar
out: 2.75bar
